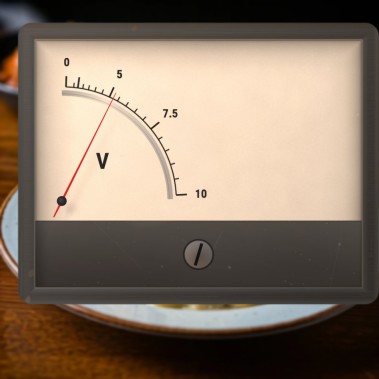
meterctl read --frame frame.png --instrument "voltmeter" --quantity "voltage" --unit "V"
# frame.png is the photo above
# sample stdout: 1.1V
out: 5.25V
